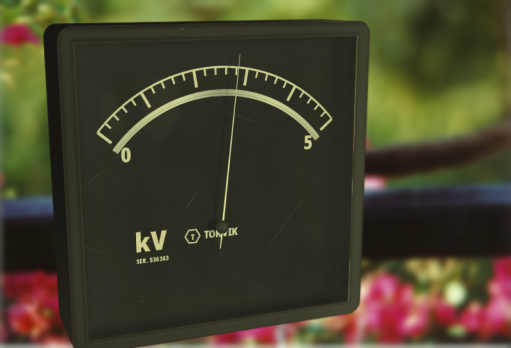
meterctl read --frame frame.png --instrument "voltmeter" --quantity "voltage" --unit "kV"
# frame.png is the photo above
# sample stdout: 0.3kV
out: 2.8kV
